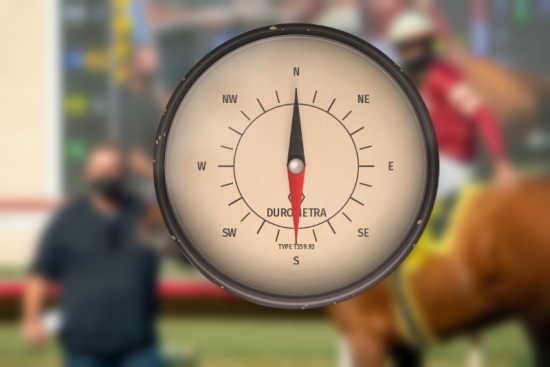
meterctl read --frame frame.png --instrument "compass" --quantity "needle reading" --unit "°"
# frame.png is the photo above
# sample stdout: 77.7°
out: 180°
